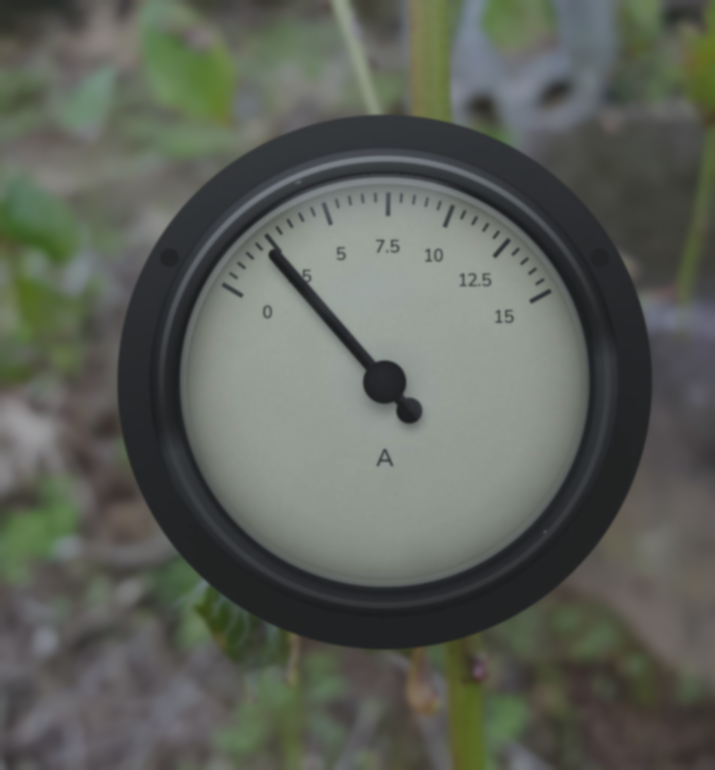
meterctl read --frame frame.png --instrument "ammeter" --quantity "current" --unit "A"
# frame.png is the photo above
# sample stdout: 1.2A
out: 2.25A
